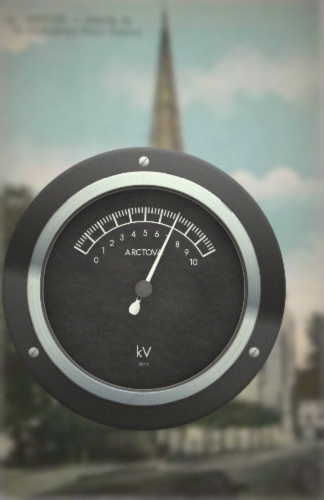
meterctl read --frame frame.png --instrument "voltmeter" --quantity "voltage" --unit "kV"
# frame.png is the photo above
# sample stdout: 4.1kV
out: 7kV
